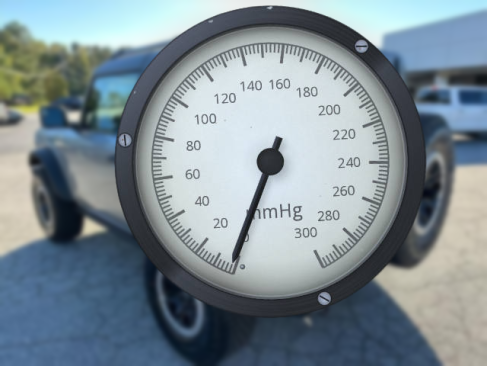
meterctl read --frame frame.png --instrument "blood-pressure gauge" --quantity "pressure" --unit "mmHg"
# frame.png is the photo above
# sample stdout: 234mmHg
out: 2mmHg
